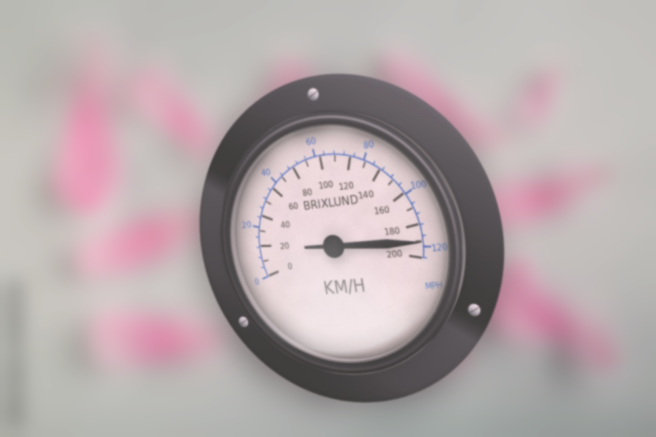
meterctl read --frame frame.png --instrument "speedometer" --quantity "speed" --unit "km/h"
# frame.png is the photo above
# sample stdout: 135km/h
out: 190km/h
